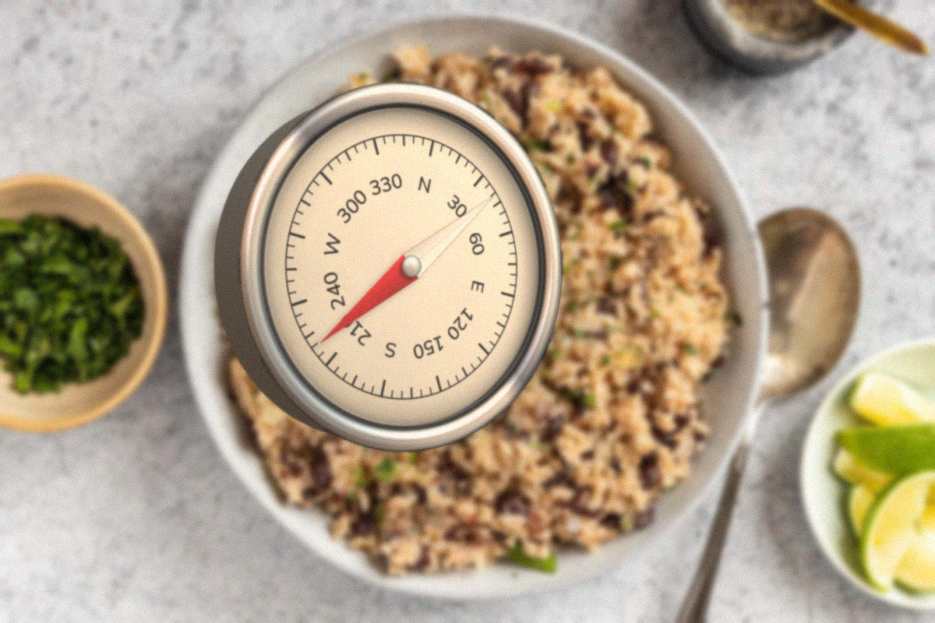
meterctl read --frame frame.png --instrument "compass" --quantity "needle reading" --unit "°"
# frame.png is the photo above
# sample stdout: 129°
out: 220°
